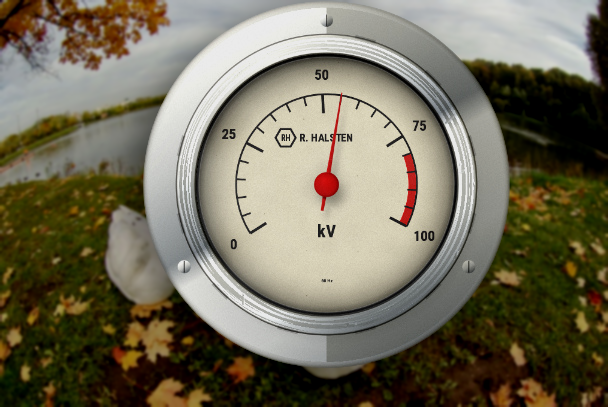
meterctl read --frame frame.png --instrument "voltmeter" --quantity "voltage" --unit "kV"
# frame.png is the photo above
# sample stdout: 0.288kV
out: 55kV
